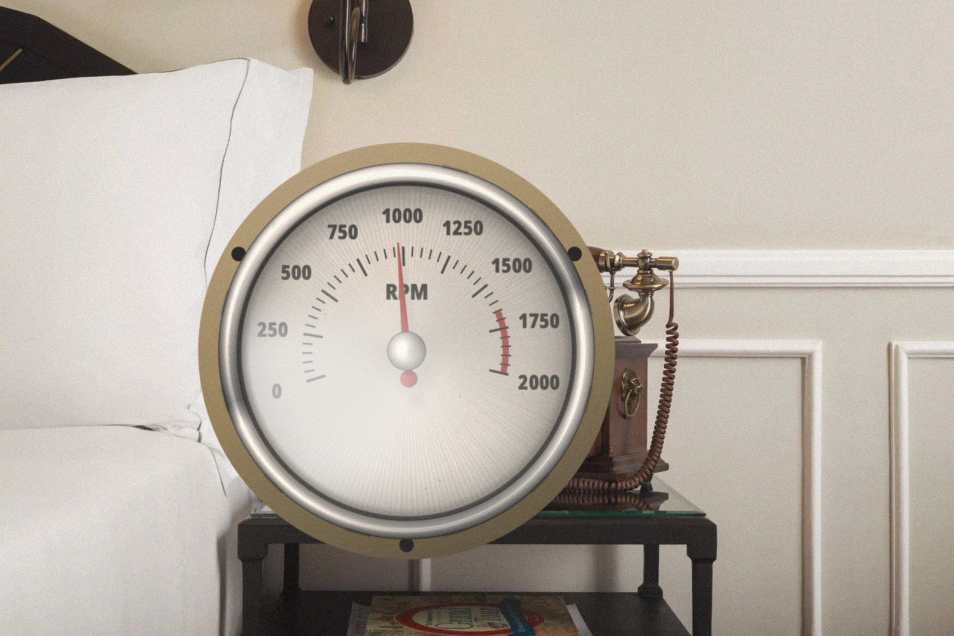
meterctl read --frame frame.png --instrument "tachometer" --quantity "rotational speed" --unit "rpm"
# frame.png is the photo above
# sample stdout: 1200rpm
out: 975rpm
